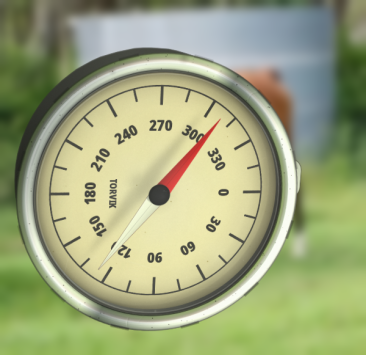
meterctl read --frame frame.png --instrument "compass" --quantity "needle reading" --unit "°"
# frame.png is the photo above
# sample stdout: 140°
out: 307.5°
